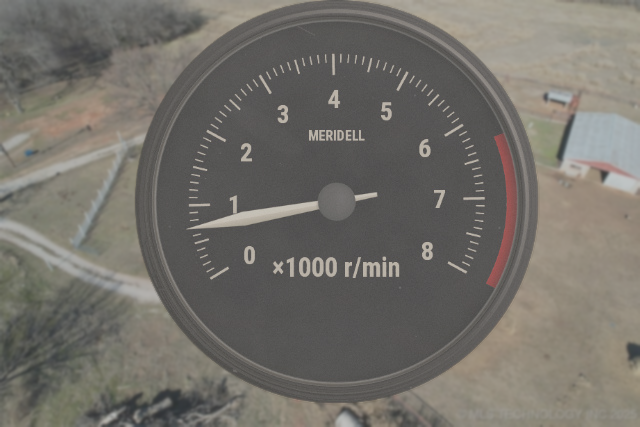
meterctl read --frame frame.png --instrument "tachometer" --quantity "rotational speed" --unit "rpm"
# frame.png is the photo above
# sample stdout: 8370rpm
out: 700rpm
